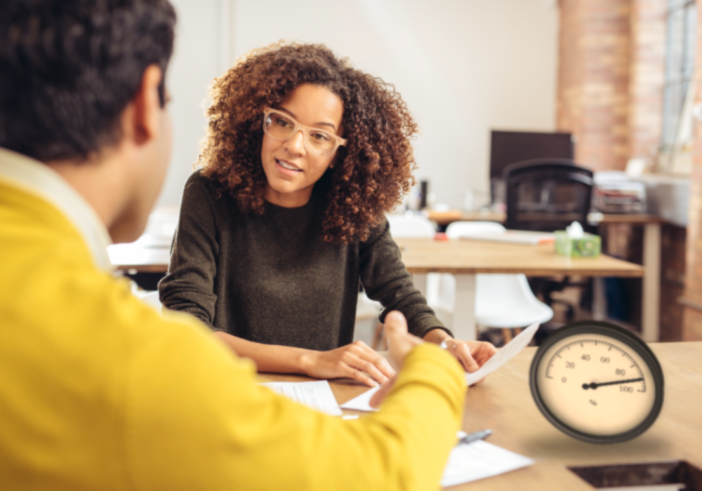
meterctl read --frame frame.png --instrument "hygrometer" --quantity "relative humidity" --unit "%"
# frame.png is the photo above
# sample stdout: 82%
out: 90%
